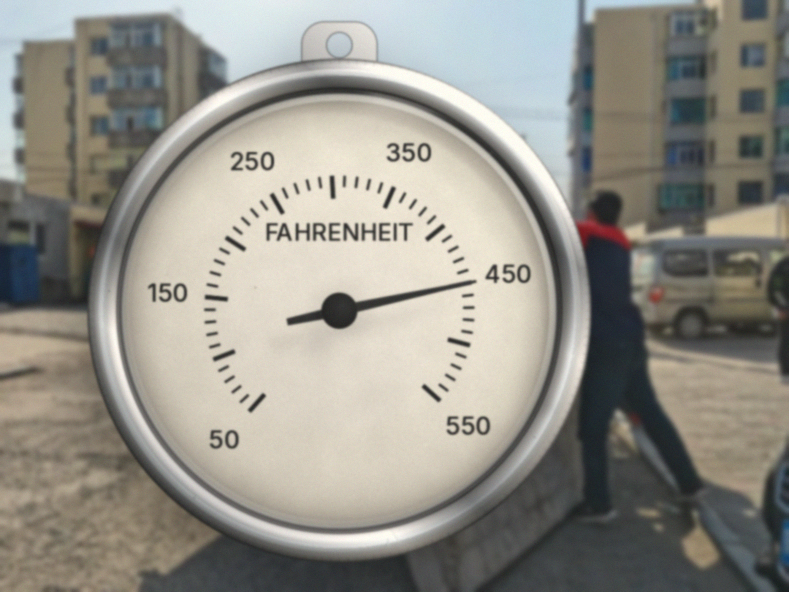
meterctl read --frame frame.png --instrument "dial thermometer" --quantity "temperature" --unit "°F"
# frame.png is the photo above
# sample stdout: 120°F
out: 450°F
